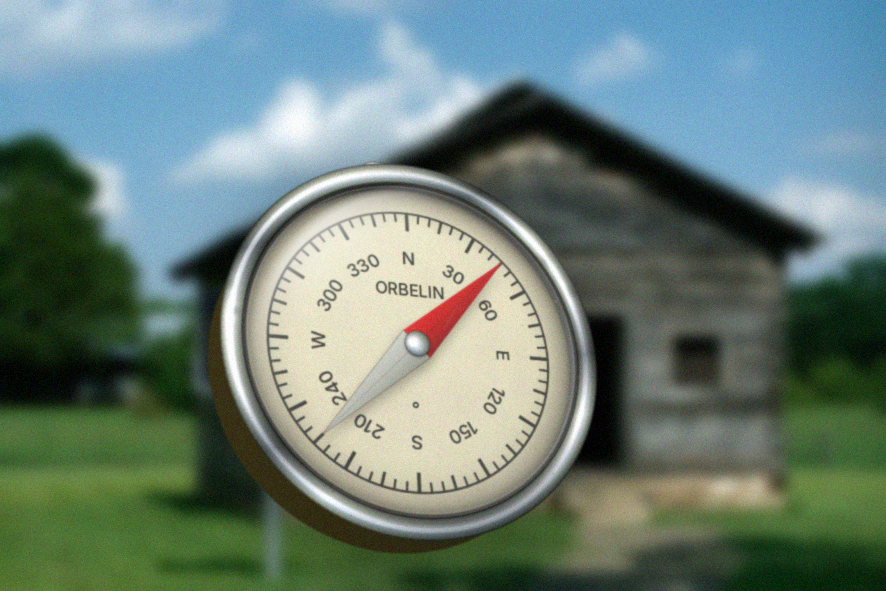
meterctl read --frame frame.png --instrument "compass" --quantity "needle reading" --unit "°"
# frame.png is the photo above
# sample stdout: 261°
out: 45°
